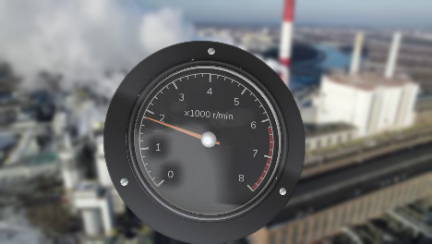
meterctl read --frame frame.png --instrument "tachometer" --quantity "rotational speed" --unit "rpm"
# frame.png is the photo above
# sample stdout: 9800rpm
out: 1800rpm
